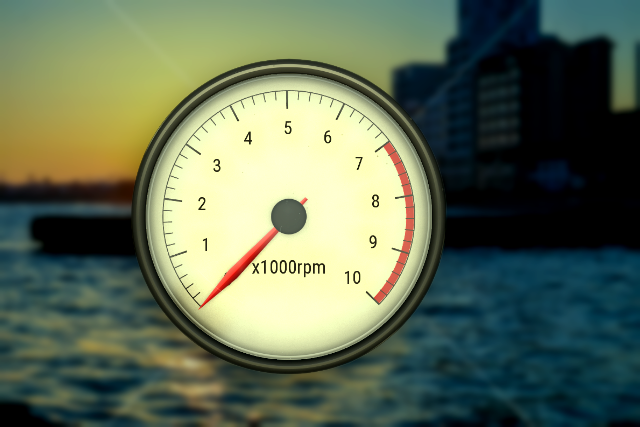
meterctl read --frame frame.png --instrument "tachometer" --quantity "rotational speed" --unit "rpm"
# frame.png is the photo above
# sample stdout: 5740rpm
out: 0rpm
